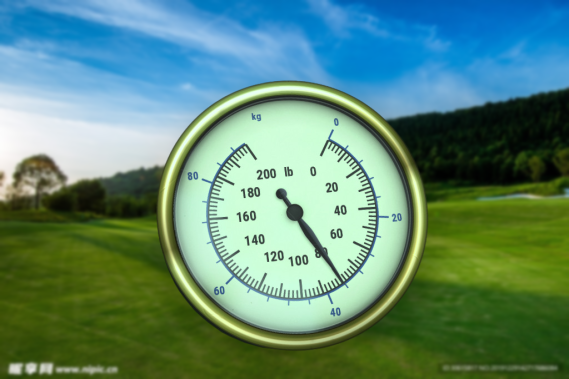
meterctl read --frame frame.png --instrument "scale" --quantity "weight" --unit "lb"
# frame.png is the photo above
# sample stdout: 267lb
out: 80lb
